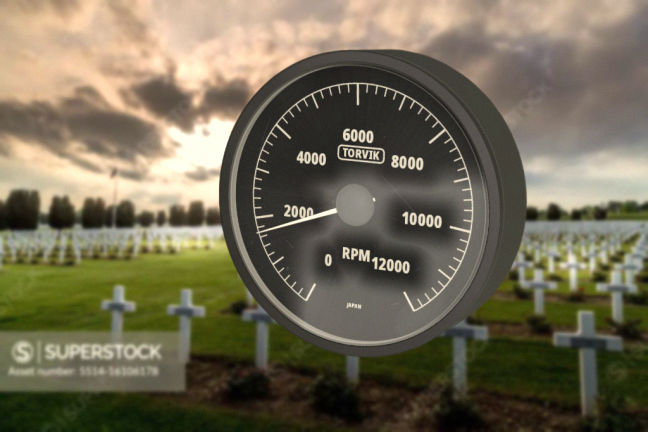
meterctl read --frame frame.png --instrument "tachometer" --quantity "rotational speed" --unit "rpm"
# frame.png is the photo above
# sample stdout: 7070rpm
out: 1700rpm
